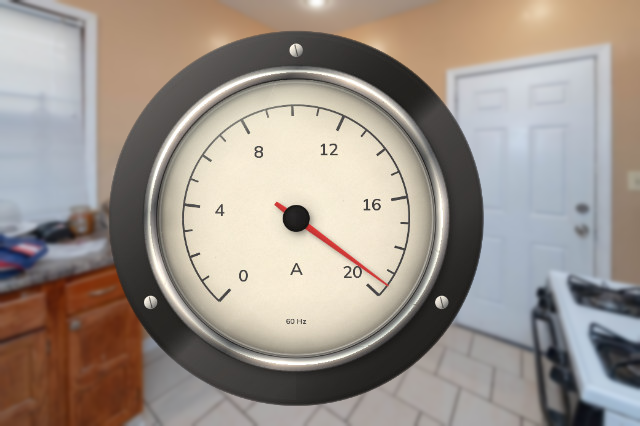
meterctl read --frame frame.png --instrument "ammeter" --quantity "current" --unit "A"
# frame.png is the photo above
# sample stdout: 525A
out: 19.5A
